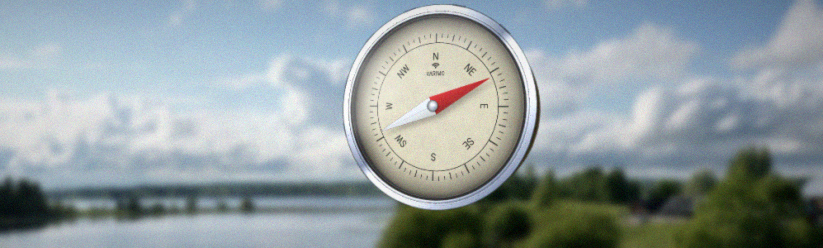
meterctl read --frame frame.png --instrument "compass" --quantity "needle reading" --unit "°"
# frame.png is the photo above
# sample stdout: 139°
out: 65°
